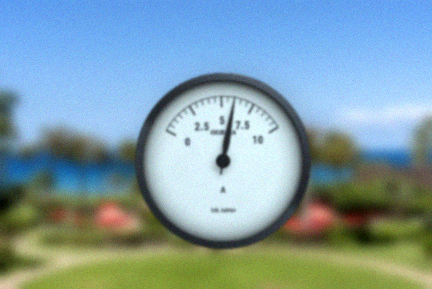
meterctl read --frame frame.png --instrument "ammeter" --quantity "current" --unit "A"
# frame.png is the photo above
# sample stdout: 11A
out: 6A
